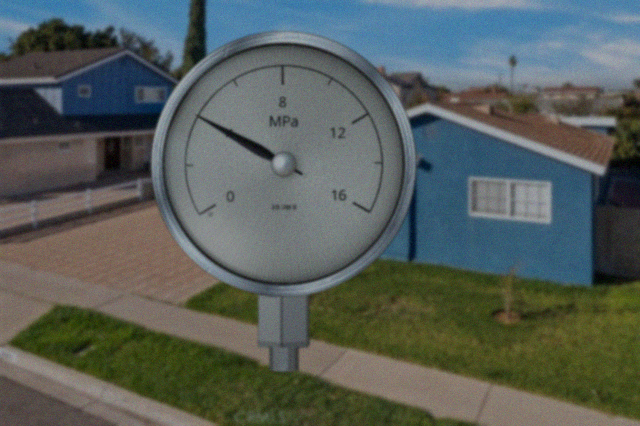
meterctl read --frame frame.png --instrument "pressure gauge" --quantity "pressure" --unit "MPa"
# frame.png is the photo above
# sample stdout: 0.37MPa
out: 4MPa
